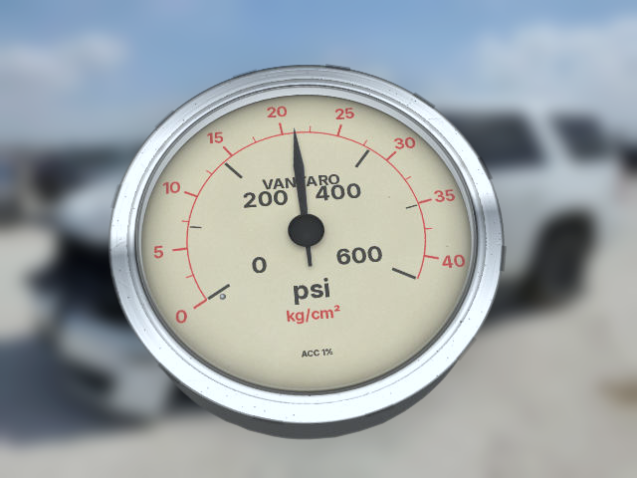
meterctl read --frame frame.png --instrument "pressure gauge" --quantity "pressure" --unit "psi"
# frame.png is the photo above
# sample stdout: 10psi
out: 300psi
